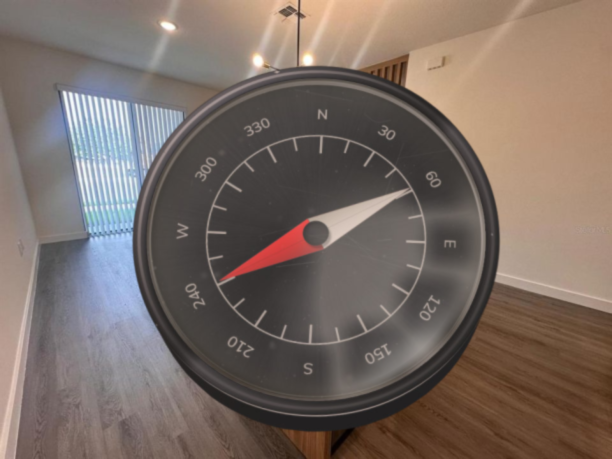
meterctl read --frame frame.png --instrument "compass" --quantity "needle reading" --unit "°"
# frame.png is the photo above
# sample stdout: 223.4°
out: 240°
